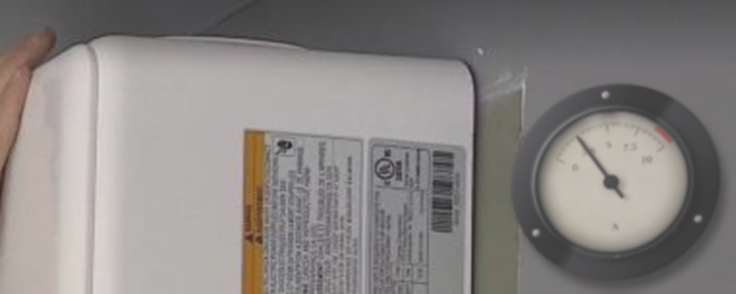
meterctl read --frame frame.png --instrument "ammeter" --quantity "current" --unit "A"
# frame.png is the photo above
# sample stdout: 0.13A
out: 2.5A
